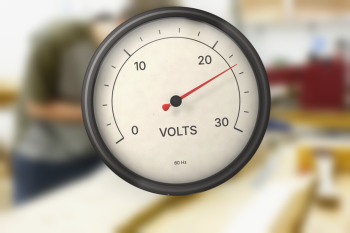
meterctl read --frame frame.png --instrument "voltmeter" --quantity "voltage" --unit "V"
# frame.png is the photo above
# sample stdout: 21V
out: 23V
